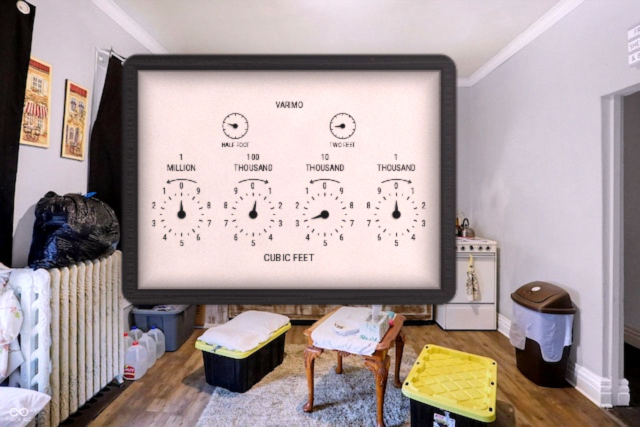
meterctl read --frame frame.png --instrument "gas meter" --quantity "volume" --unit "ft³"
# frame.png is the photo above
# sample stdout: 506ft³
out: 3000ft³
